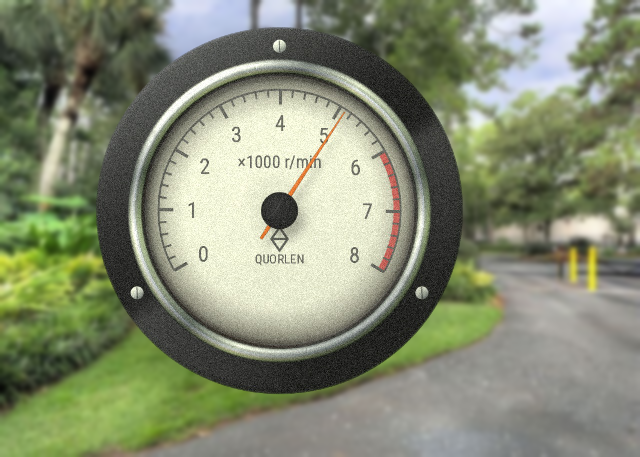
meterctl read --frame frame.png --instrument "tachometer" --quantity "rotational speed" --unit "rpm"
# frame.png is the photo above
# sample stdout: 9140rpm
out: 5100rpm
